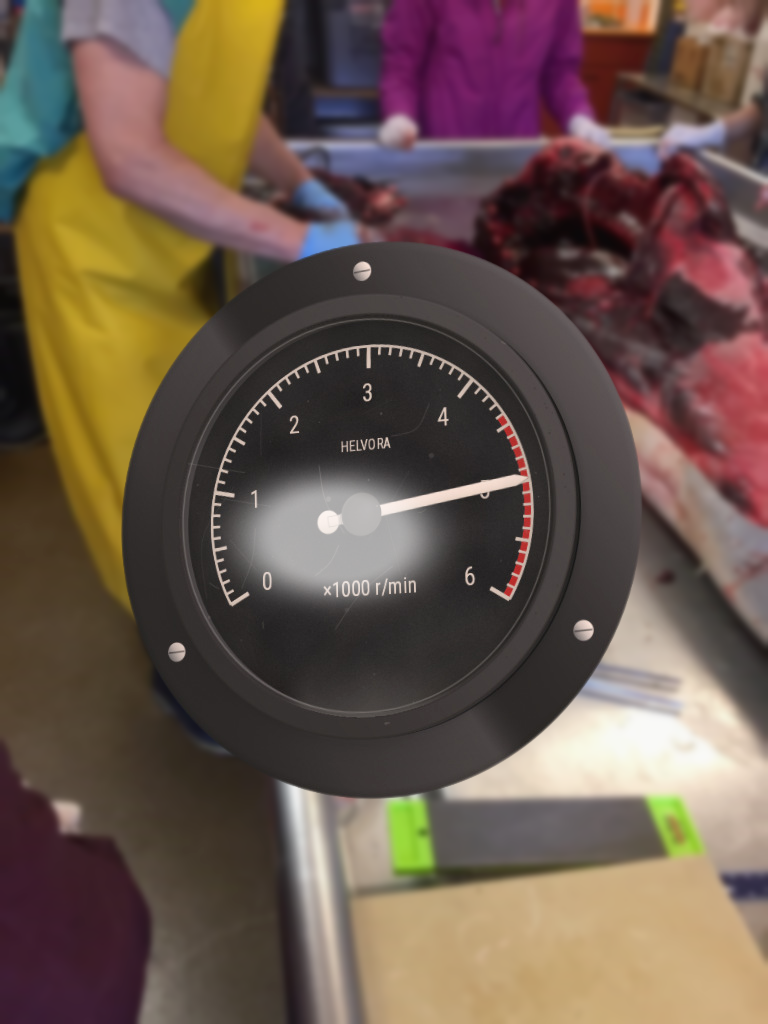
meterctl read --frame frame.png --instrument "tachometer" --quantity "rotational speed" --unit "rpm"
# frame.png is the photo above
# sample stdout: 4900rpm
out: 5000rpm
